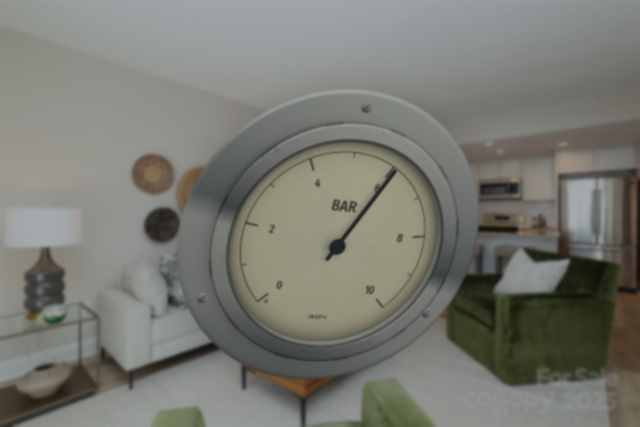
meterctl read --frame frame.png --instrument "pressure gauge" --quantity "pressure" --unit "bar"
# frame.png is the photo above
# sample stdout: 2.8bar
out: 6bar
